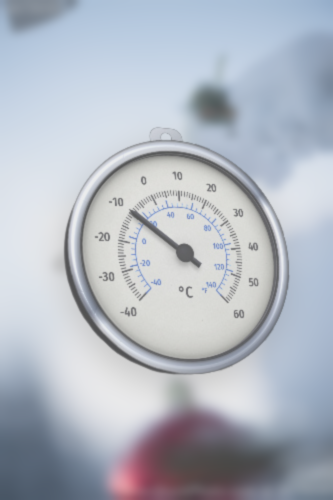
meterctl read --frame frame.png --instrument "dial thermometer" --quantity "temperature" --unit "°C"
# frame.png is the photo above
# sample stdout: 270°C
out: -10°C
